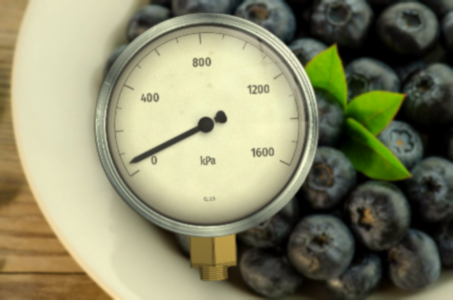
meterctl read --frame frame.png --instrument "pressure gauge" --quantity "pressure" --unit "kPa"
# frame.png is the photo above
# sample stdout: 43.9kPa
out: 50kPa
